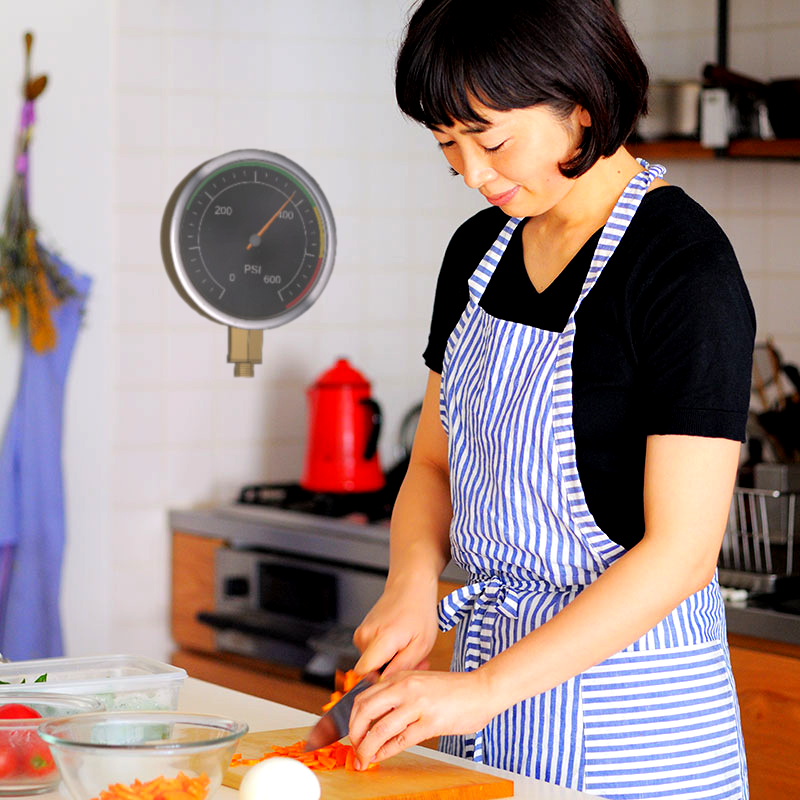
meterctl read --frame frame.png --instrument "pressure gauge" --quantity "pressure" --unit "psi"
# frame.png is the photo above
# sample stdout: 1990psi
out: 380psi
